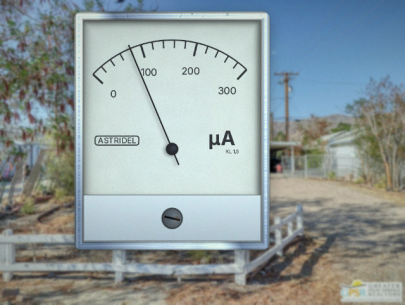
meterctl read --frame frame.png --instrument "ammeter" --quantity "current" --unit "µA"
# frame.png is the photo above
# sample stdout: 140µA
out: 80µA
